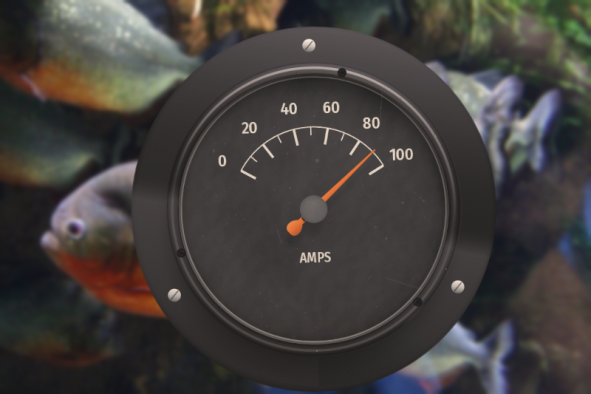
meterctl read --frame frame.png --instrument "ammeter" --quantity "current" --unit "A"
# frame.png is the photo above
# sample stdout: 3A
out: 90A
